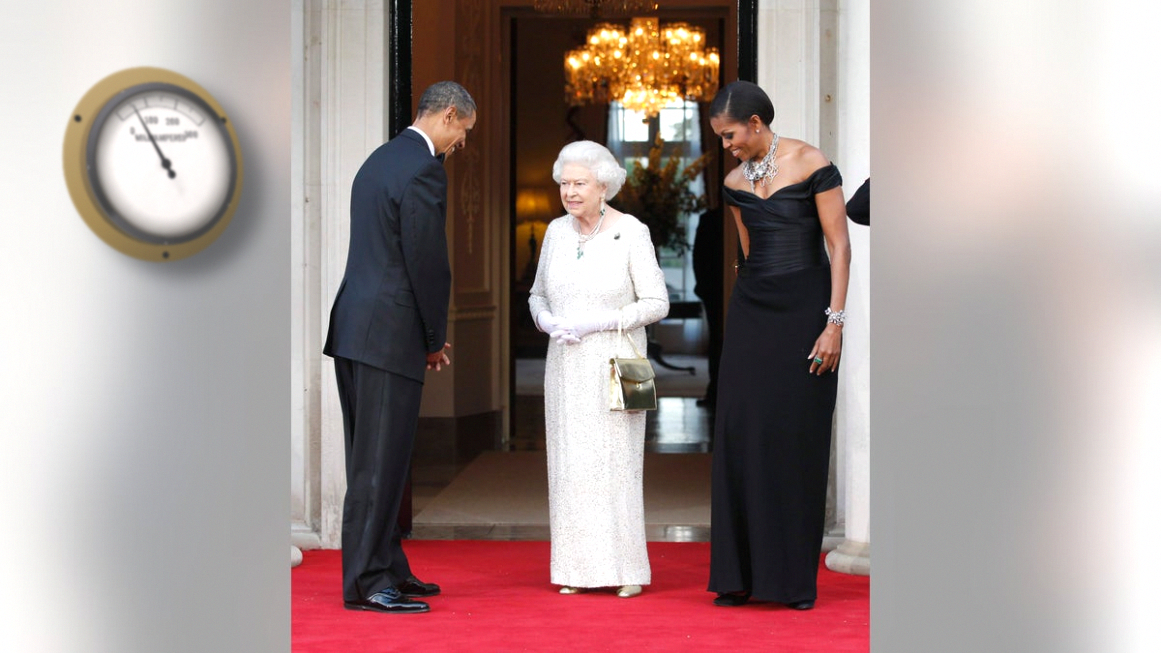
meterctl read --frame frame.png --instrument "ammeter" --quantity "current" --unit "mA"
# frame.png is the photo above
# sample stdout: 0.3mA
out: 50mA
